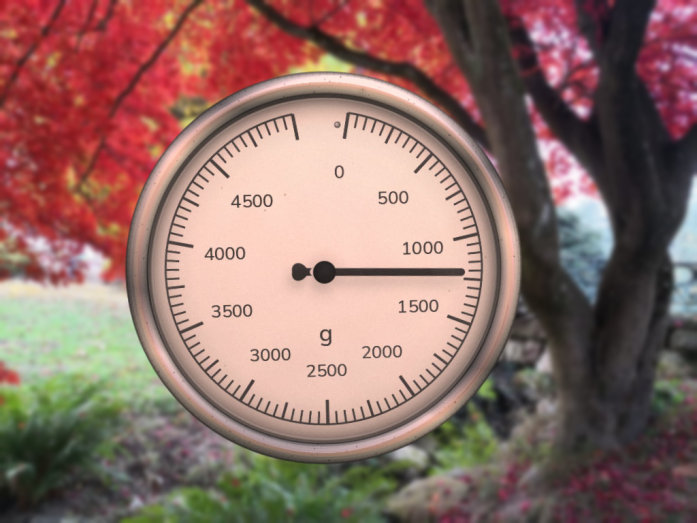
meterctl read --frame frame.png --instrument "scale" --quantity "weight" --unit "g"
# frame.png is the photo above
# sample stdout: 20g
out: 1200g
